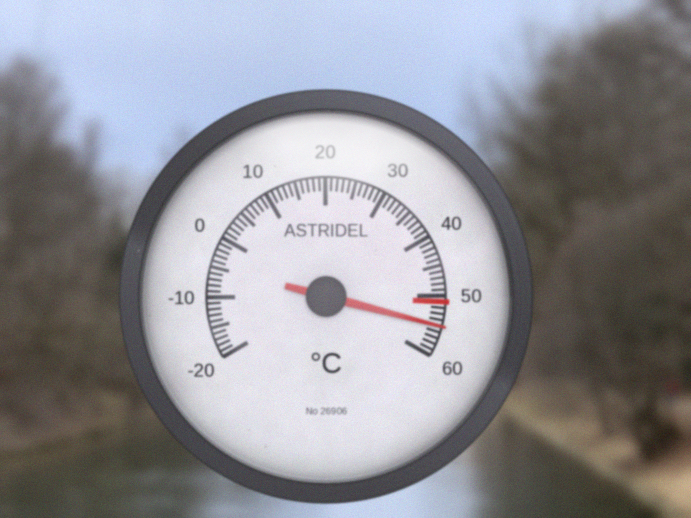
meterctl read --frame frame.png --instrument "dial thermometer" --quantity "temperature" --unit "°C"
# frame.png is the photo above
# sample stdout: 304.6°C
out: 55°C
